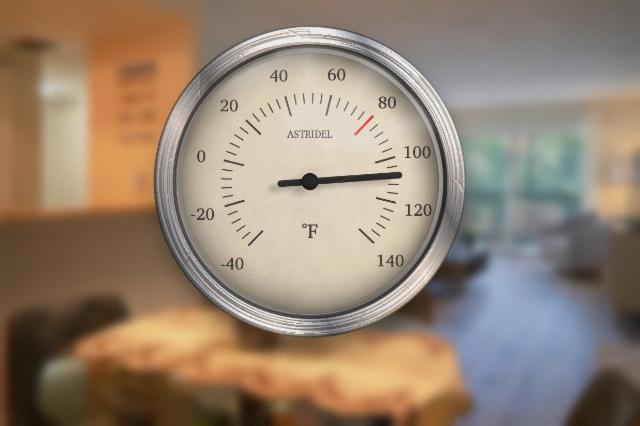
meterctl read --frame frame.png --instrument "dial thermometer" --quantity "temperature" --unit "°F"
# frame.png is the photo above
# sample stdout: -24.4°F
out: 108°F
